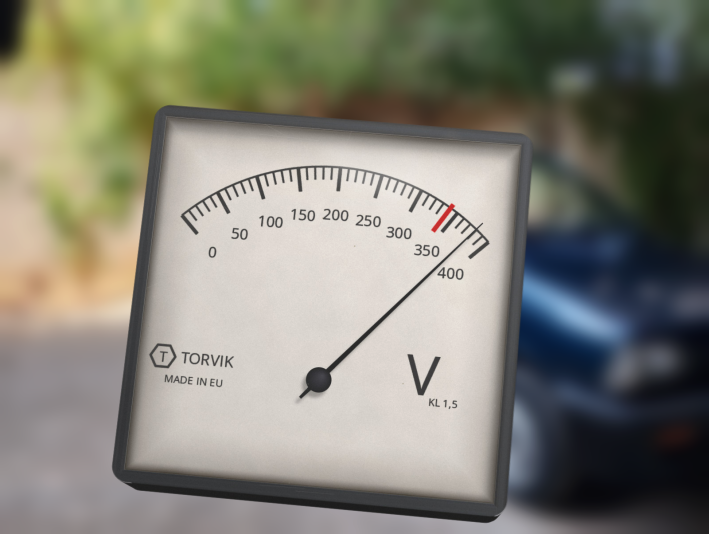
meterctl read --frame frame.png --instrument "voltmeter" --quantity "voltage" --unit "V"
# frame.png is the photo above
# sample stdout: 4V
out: 380V
